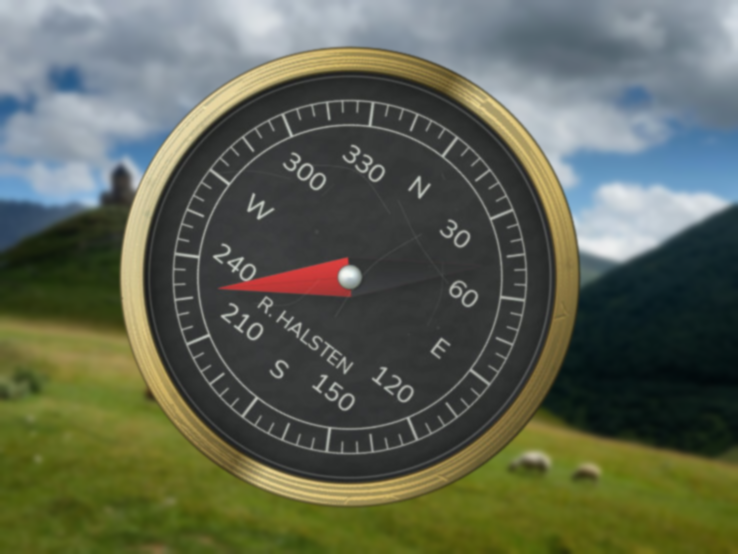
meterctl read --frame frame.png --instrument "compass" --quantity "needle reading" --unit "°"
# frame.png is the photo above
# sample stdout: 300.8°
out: 227.5°
